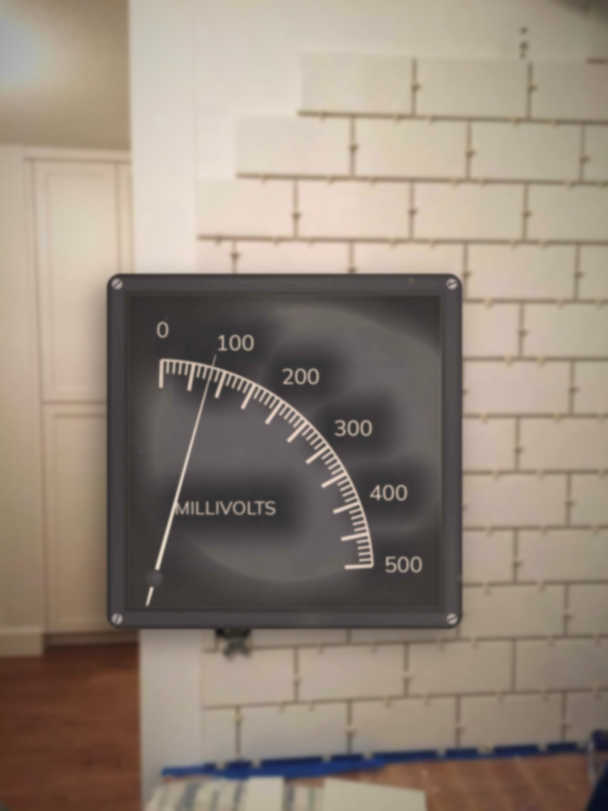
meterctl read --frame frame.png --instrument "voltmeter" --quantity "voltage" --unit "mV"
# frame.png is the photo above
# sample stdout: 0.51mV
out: 80mV
